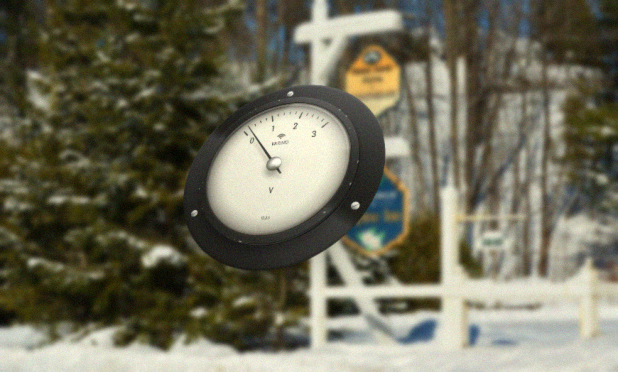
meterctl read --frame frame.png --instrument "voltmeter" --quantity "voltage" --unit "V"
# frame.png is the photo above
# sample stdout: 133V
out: 0.2V
